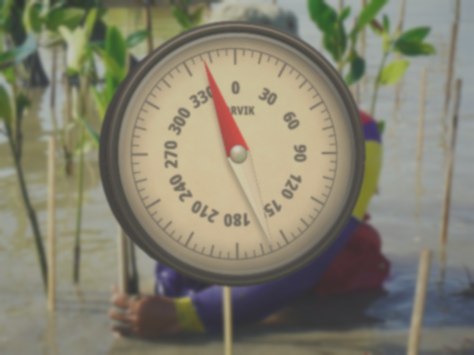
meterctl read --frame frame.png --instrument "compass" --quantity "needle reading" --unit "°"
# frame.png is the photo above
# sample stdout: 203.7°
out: 340°
